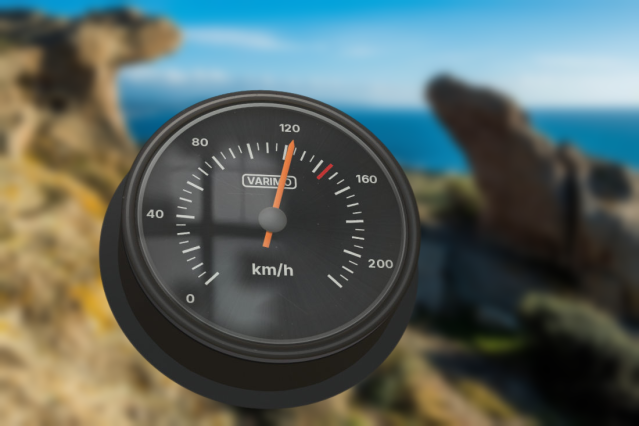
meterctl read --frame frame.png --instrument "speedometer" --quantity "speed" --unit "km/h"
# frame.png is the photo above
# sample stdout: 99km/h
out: 122.5km/h
